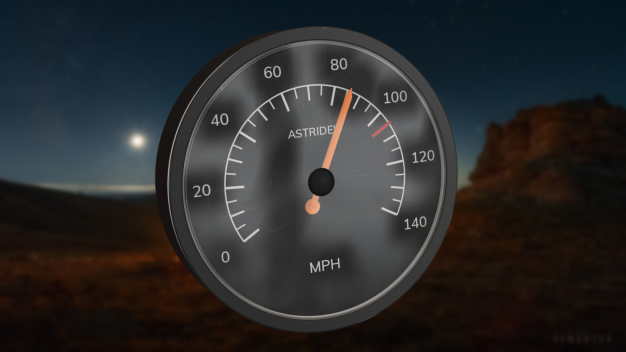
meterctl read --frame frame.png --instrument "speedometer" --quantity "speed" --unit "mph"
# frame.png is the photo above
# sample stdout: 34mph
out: 85mph
